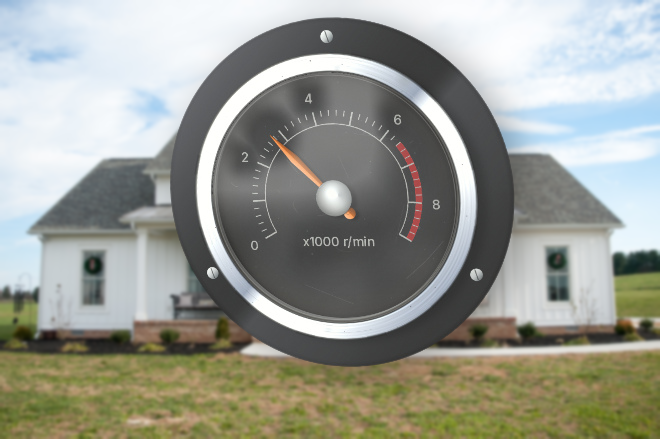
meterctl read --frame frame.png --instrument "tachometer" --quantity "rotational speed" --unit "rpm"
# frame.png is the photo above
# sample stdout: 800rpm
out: 2800rpm
